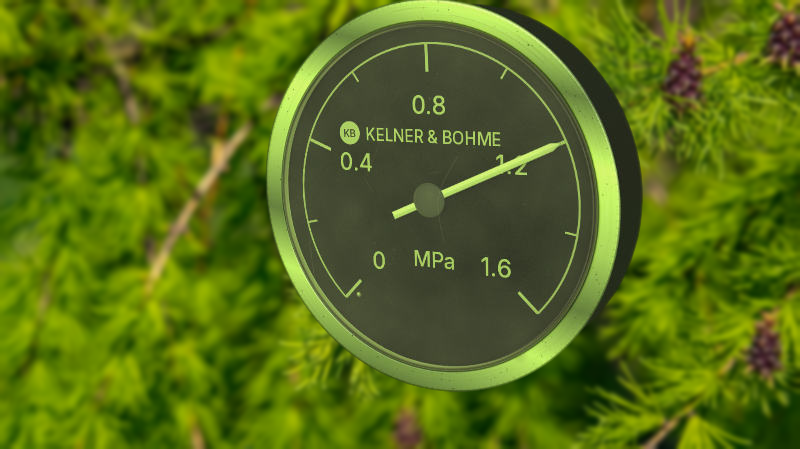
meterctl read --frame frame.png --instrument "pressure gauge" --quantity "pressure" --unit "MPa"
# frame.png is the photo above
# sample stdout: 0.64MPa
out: 1.2MPa
